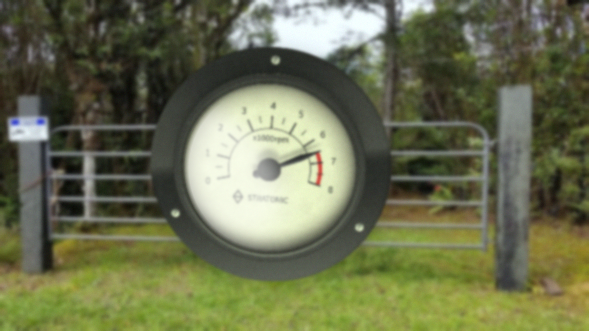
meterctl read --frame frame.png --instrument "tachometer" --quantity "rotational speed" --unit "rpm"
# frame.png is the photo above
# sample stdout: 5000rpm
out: 6500rpm
